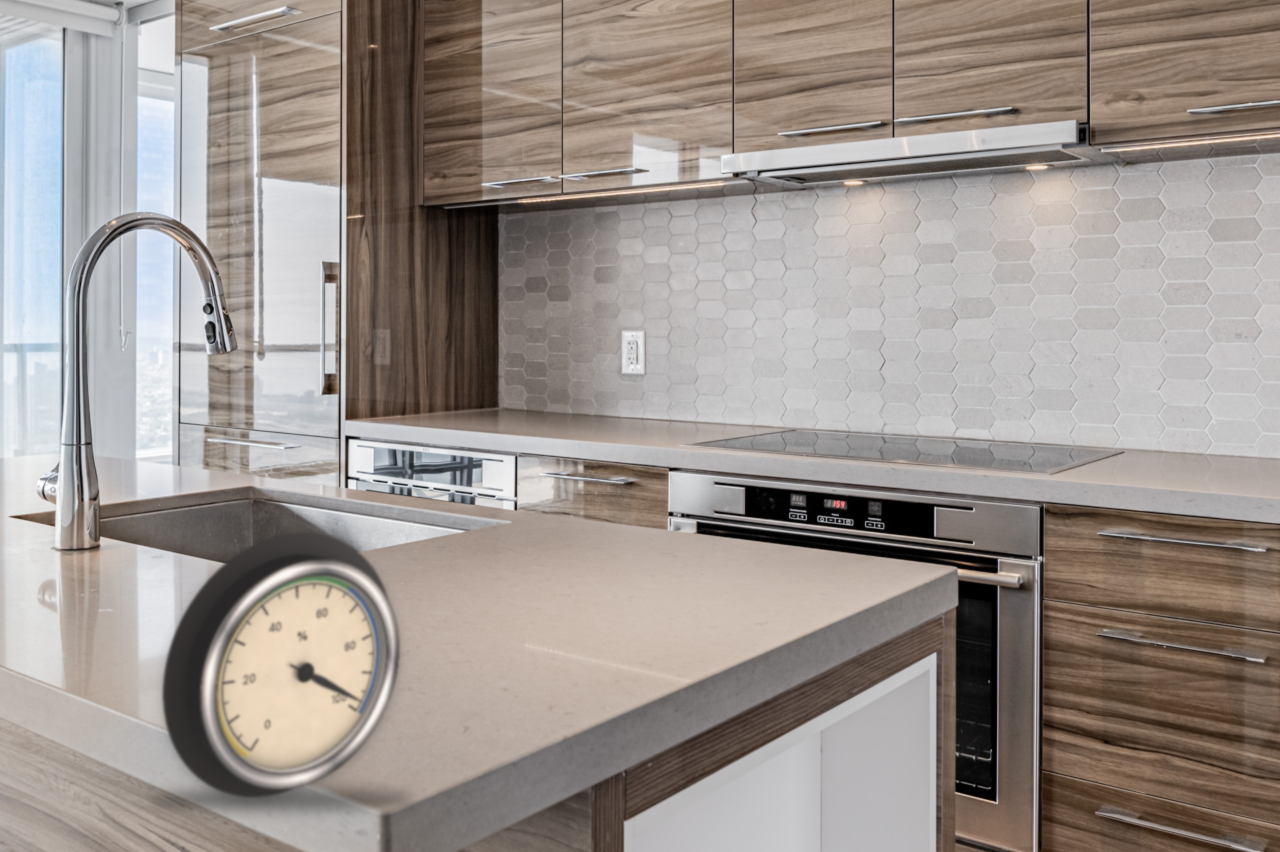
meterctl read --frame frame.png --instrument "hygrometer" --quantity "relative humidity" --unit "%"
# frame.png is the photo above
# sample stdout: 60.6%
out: 97.5%
